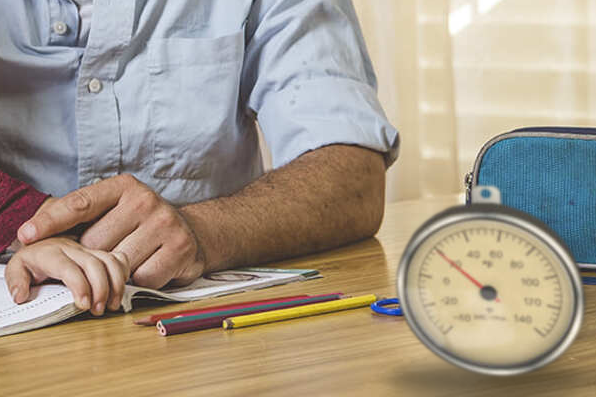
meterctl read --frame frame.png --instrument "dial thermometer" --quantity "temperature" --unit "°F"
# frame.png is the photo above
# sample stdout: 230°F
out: 20°F
